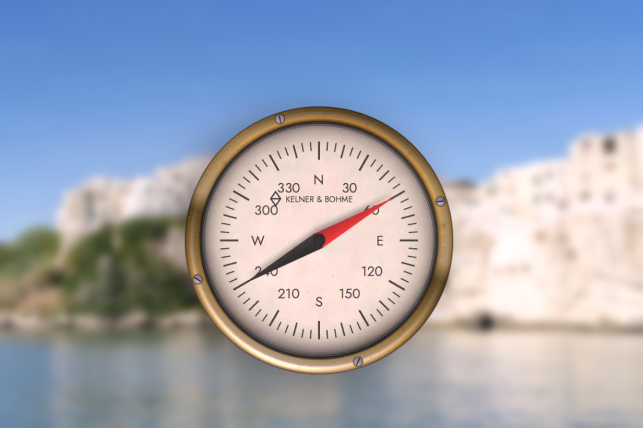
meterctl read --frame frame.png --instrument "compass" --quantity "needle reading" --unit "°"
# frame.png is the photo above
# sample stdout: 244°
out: 60°
